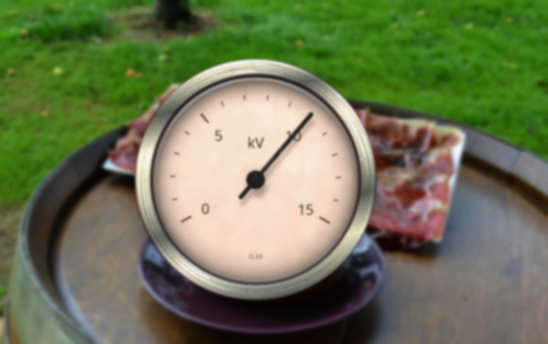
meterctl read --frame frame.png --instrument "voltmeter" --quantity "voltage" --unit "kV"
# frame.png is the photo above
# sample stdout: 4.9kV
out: 10kV
